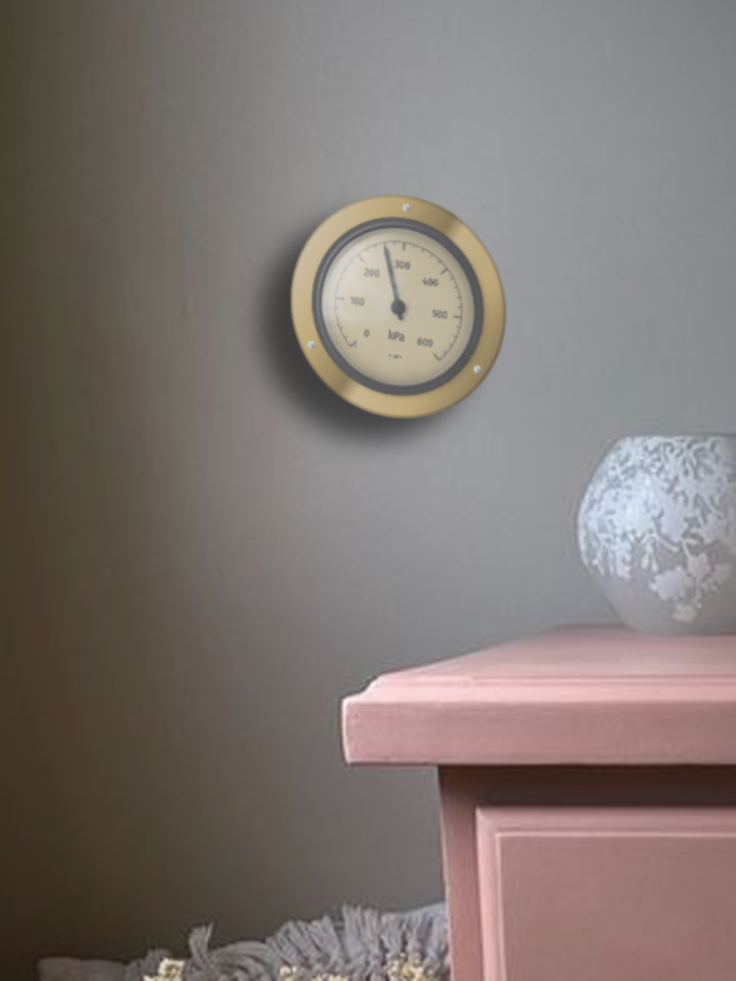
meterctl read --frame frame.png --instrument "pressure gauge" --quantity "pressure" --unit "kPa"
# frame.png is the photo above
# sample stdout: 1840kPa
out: 260kPa
